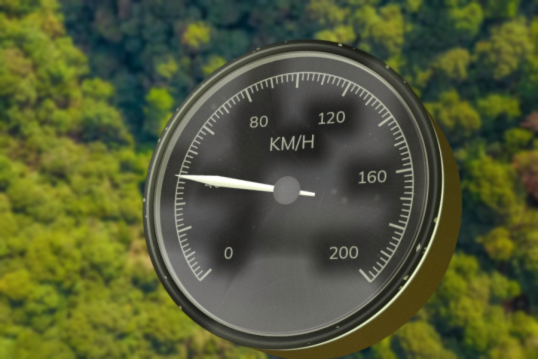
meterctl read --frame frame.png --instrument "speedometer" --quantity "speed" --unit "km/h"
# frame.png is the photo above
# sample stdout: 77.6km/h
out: 40km/h
